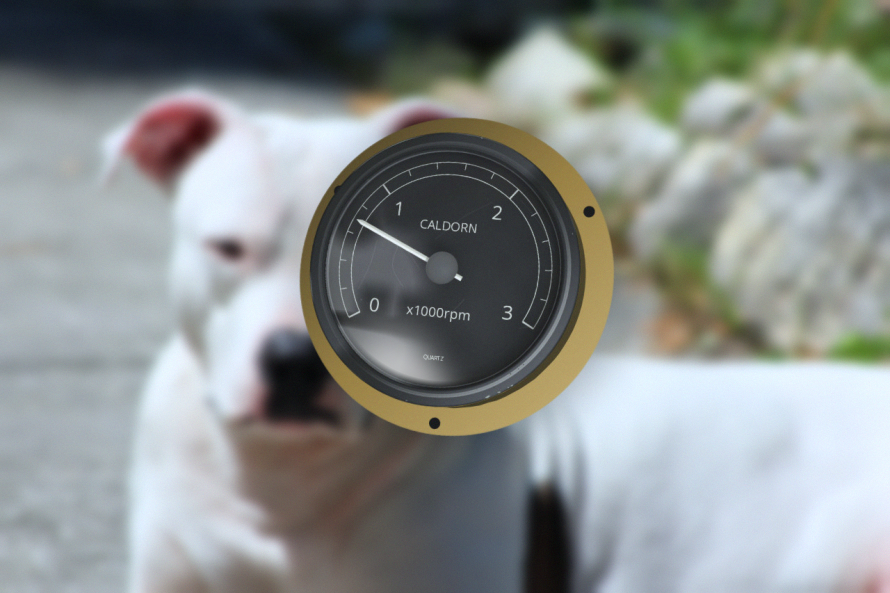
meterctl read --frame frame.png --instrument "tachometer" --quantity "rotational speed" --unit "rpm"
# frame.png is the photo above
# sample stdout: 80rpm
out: 700rpm
